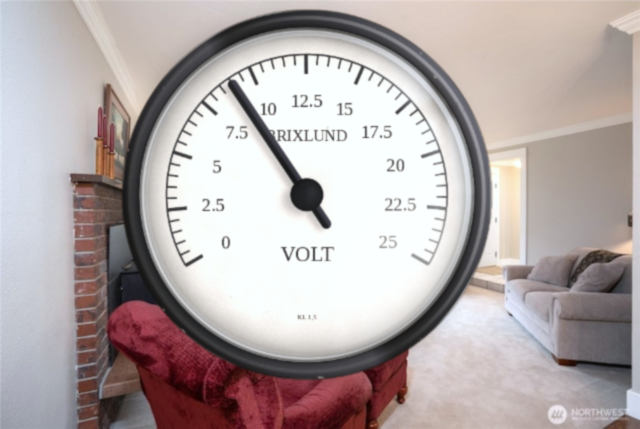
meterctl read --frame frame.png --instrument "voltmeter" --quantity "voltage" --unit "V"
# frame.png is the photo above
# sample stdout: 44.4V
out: 9V
